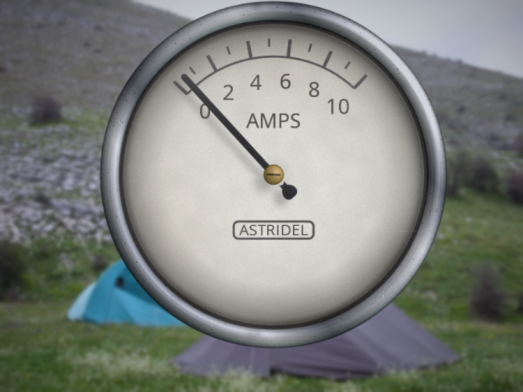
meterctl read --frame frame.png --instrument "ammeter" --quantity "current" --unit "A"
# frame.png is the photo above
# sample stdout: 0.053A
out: 0.5A
